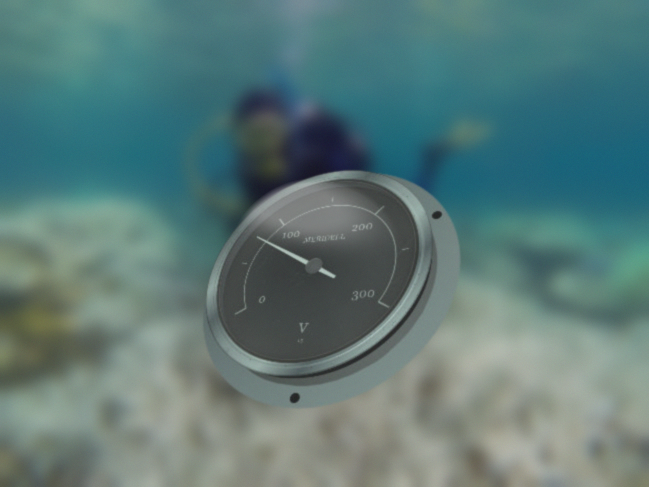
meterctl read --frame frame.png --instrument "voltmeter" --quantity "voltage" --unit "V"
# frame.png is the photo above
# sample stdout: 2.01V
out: 75V
